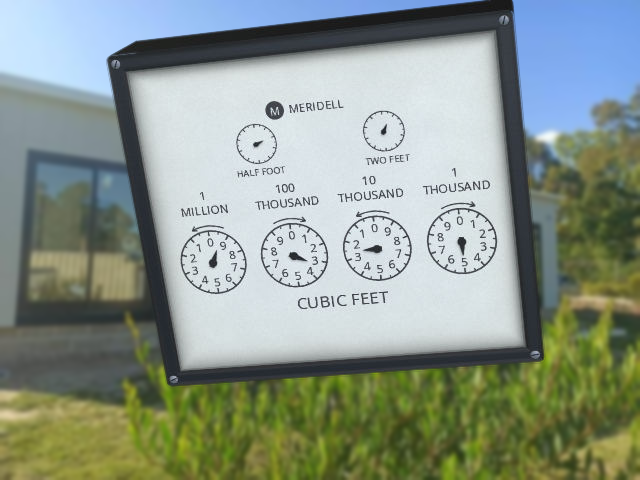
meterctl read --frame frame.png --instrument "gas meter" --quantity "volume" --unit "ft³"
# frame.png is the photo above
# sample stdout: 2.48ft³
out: 932500ft³
